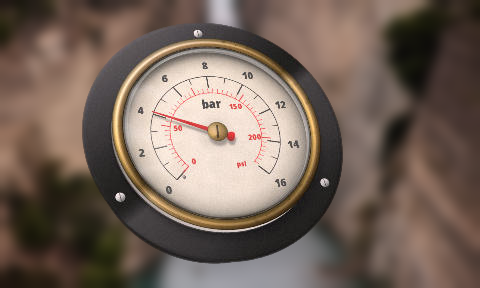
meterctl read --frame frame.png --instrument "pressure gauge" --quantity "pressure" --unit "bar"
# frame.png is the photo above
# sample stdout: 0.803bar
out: 4bar
